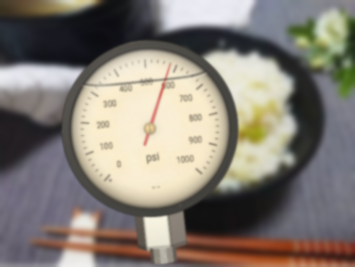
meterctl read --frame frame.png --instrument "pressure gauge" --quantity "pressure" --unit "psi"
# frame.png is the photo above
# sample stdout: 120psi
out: 580psi
